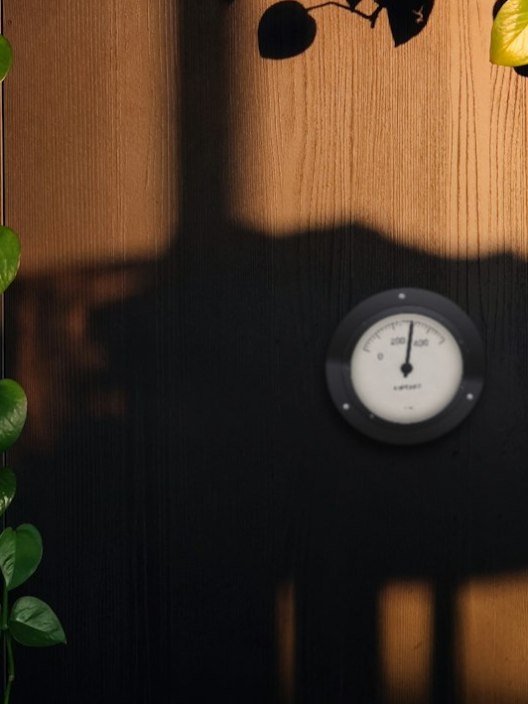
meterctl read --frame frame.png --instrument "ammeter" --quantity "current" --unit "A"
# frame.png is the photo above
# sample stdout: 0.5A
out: 300A
